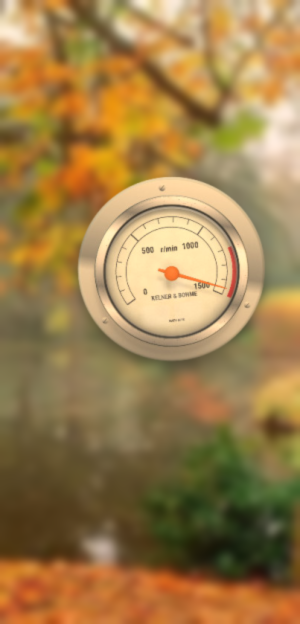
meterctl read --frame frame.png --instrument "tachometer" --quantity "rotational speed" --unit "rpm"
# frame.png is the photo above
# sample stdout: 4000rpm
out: 1450rpm
